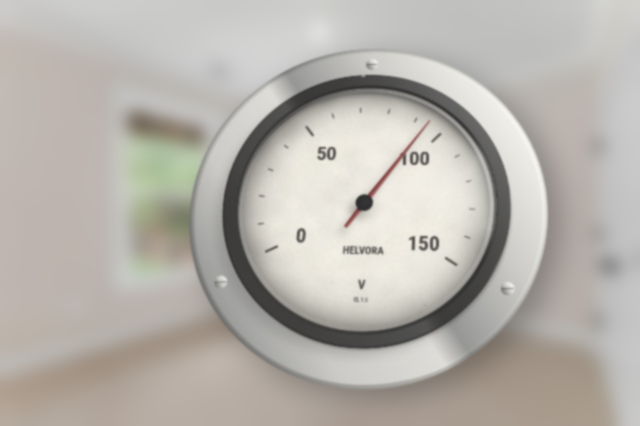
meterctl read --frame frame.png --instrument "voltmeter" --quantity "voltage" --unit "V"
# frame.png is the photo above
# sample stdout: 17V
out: 95V
